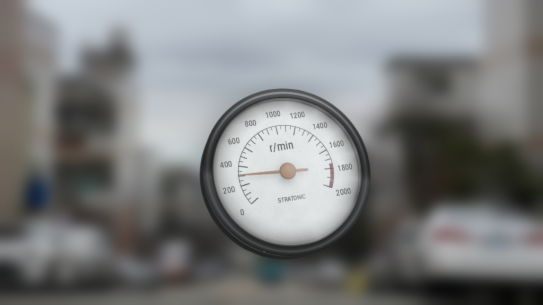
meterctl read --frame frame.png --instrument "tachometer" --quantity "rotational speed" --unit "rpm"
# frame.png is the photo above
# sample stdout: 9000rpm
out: 300rpm
